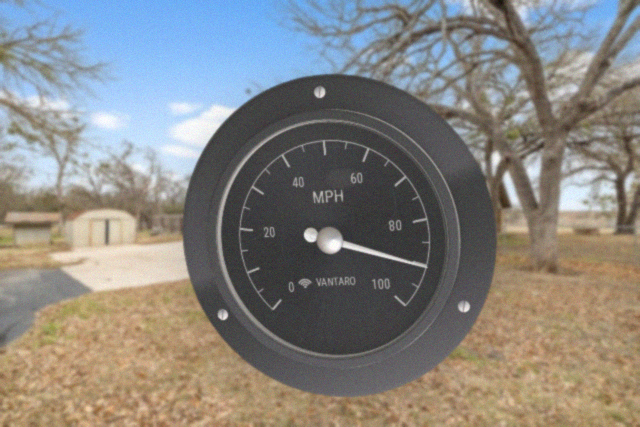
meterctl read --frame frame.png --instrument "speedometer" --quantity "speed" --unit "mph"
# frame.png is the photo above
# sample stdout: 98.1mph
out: 90mph
